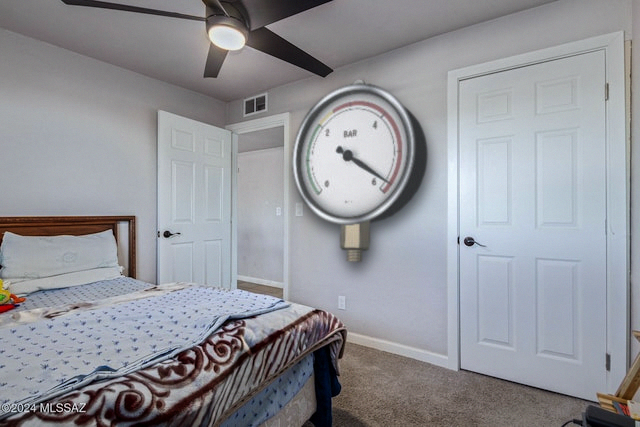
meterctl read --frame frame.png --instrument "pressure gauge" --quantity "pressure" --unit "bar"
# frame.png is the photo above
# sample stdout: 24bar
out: 5.75bar
